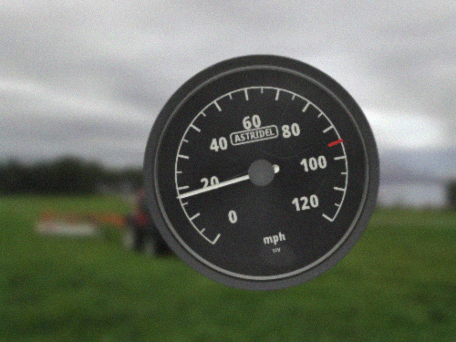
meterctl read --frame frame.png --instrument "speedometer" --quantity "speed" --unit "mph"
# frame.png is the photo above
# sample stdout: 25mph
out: 17.5mph
